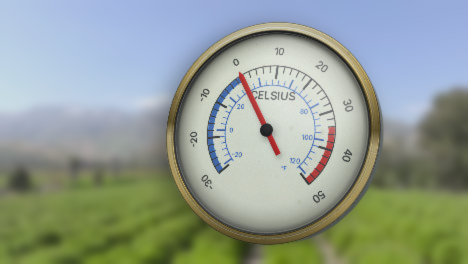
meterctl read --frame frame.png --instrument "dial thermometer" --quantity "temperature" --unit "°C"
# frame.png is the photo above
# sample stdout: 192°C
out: 0°C
